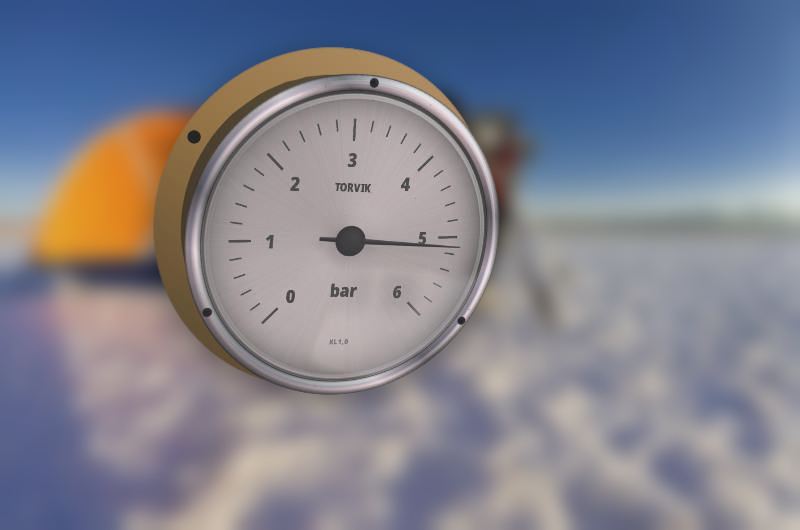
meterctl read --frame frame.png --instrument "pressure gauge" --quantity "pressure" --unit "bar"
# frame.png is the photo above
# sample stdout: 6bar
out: 5.1bar
